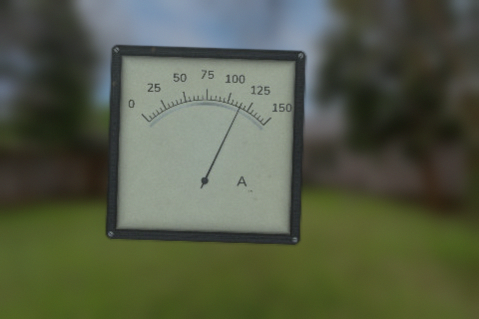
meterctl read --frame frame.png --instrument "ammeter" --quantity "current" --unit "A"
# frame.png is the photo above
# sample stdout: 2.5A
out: 115A
